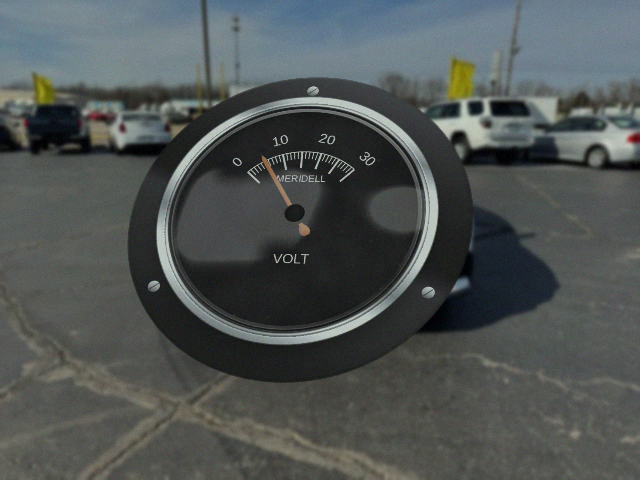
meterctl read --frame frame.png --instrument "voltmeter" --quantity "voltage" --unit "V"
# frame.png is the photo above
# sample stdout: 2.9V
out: 5V
